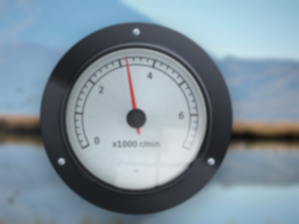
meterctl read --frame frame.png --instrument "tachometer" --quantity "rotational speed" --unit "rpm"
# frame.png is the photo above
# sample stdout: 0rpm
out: 3200rpm
